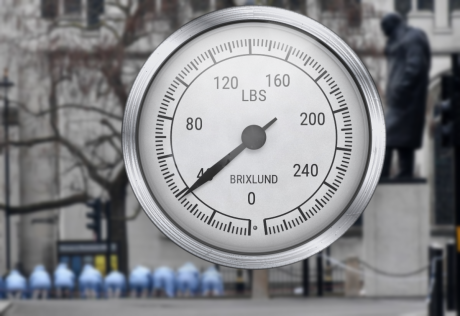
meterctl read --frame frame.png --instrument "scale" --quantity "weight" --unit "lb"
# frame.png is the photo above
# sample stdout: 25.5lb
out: 38lb
